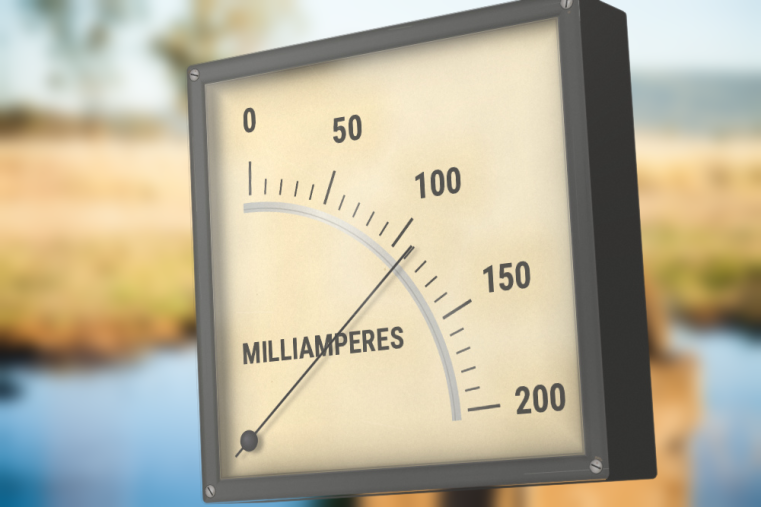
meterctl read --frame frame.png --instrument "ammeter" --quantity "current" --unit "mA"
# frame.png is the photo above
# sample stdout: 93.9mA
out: 110mA
